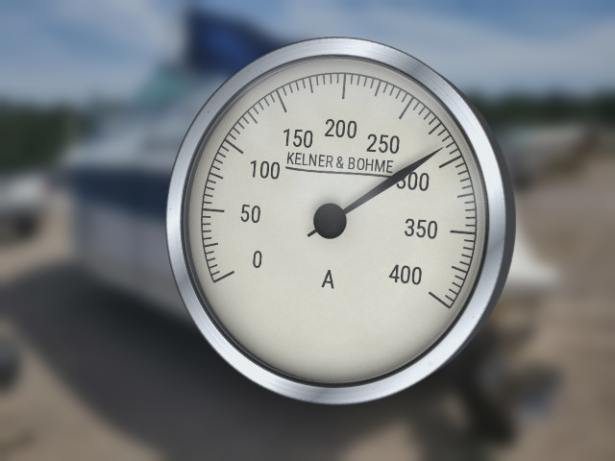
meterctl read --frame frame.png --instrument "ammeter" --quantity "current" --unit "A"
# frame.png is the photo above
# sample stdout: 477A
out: 290A
